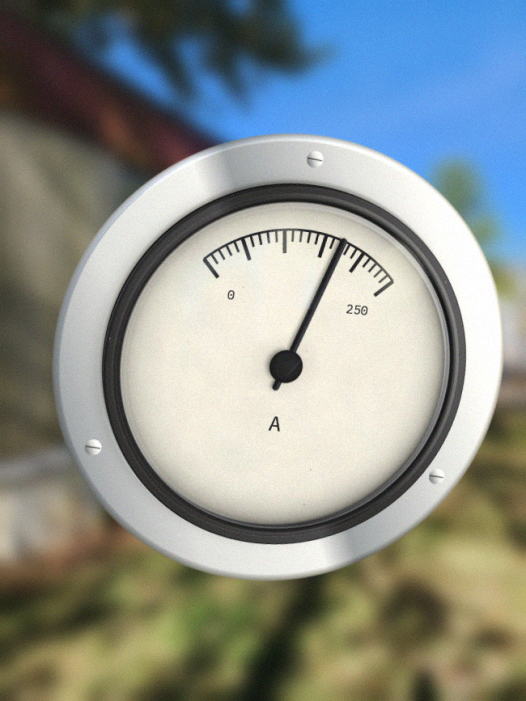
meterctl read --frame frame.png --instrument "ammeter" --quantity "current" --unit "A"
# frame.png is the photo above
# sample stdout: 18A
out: 170A
